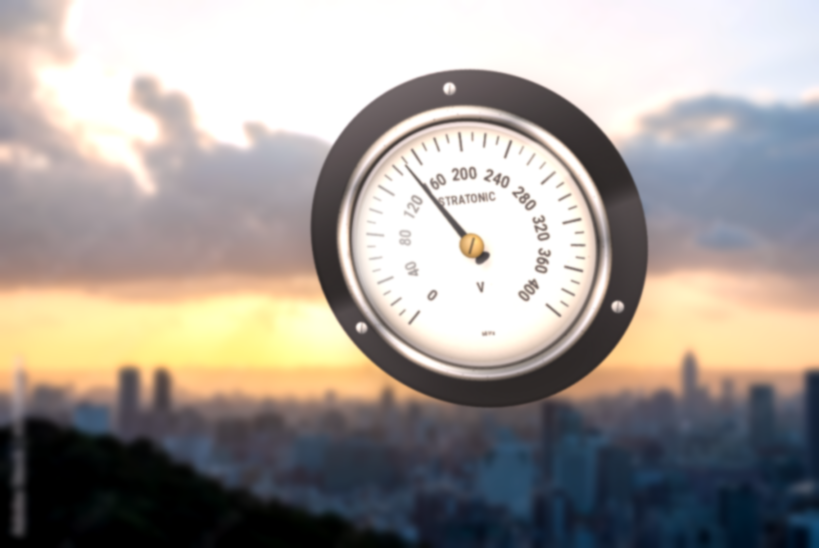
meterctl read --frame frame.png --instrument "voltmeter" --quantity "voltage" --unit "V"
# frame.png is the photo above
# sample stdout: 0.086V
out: 150V
